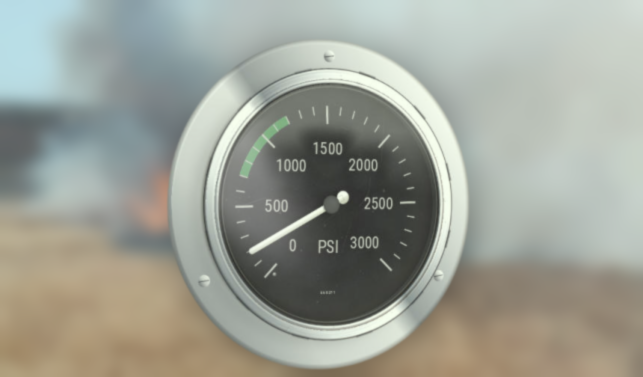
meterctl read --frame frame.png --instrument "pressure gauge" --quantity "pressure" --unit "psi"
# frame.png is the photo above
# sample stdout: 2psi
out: 200psi
